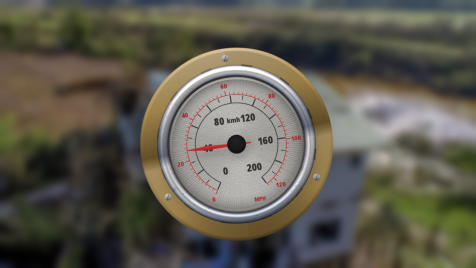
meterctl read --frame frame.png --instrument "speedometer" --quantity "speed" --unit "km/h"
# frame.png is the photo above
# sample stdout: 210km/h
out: 40km/h
